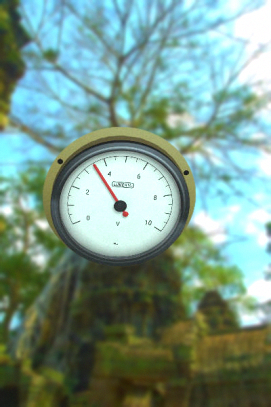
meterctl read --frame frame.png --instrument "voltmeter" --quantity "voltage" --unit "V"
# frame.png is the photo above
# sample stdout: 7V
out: 3.5V
